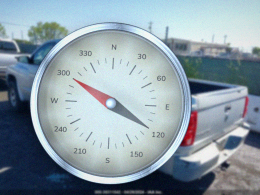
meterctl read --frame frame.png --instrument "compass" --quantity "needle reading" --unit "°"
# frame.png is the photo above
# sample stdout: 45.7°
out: 300°
